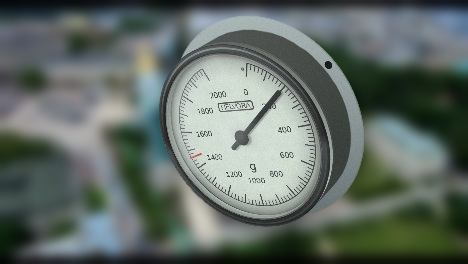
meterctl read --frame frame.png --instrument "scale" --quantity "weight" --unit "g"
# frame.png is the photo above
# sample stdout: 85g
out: 200g
